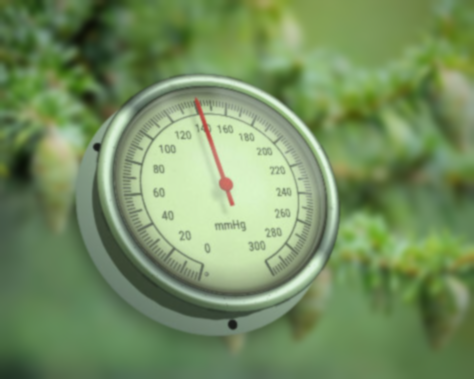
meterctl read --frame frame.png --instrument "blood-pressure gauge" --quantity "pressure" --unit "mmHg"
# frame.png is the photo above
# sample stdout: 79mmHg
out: 140mmHg
